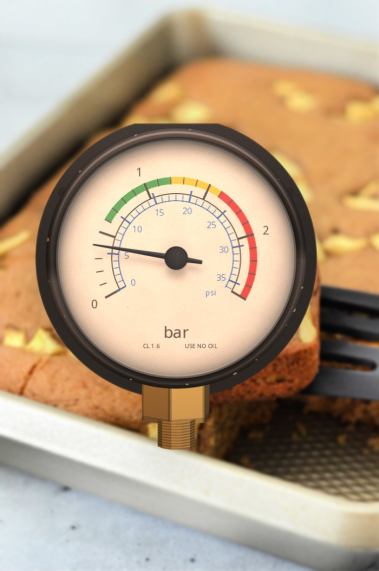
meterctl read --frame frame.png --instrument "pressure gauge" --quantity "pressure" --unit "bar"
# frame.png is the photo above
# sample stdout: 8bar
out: 0.4bar
